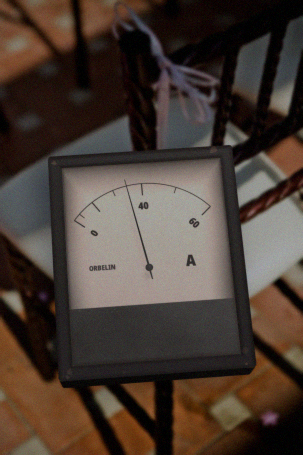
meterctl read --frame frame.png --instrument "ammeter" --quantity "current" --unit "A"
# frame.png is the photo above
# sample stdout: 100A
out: 35A
